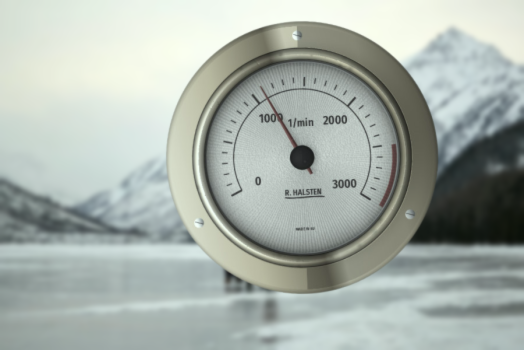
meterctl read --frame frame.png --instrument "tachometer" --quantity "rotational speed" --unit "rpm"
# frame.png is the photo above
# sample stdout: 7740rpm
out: 1100rpm
